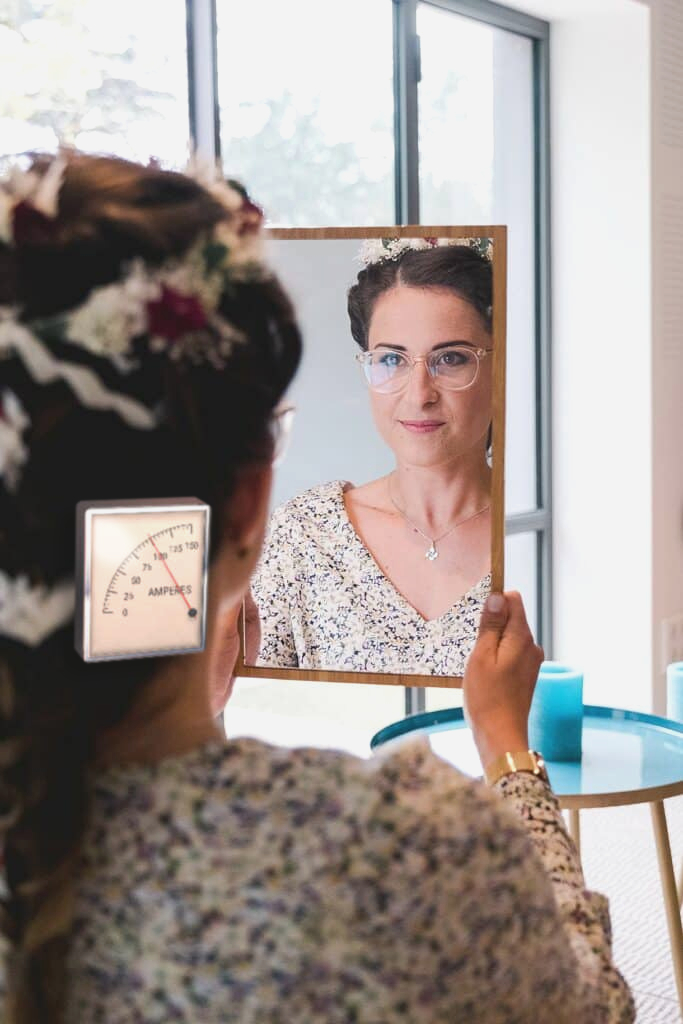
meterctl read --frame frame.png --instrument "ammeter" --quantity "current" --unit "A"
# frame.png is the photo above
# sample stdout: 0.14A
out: 100A
